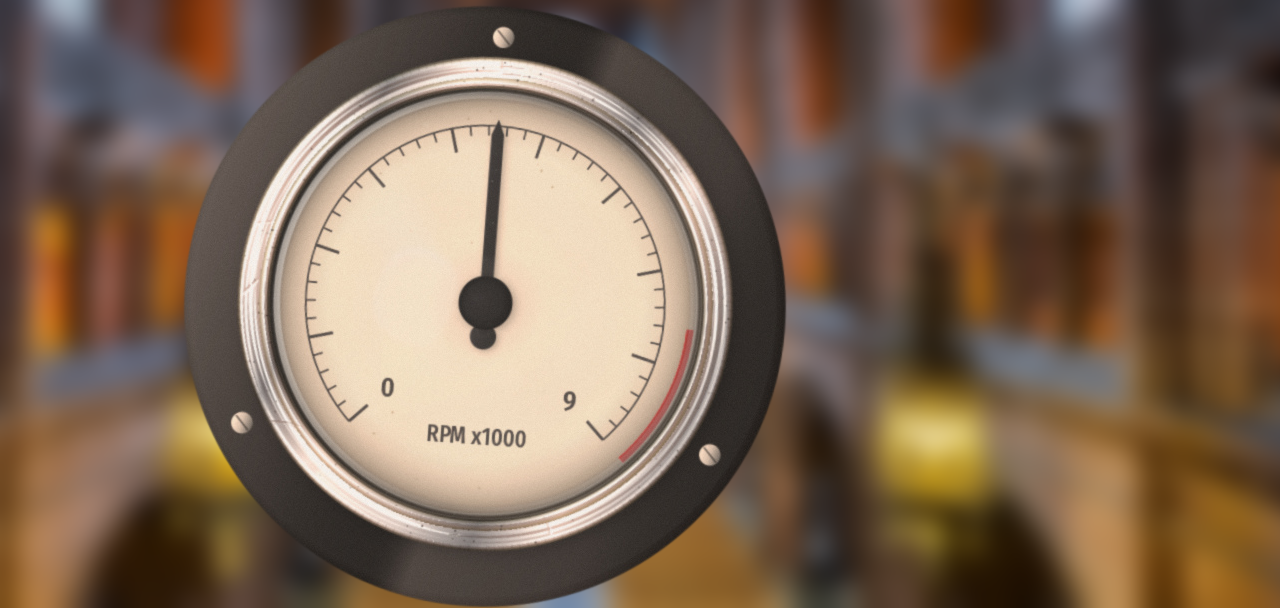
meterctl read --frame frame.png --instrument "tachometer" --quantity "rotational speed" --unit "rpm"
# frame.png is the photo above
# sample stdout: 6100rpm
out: 4500rpm
